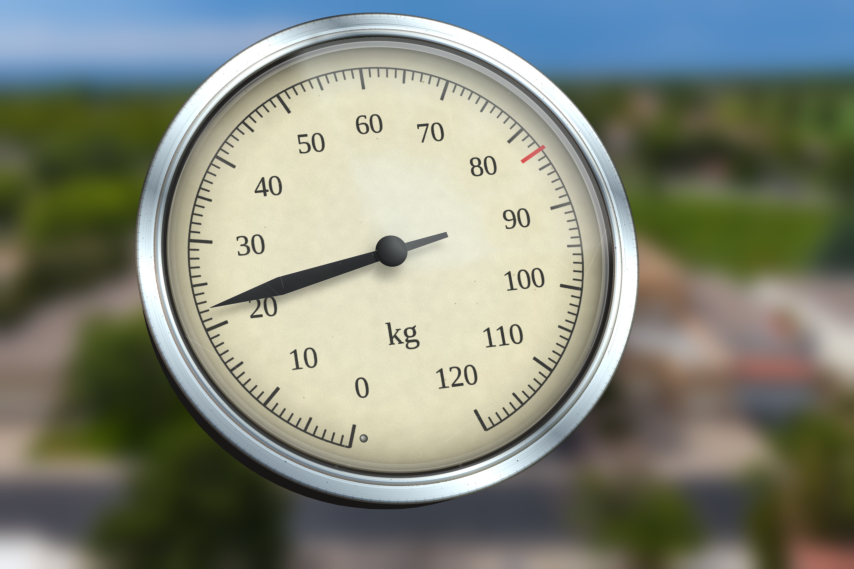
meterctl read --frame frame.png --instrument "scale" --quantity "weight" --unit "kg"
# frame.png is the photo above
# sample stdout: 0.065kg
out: 22kg
